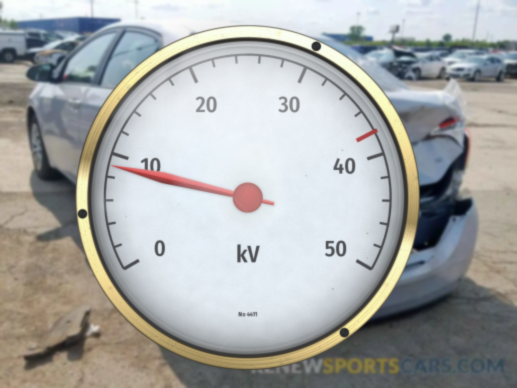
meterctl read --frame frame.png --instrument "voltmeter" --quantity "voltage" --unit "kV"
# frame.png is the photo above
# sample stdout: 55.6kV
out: 9kV
